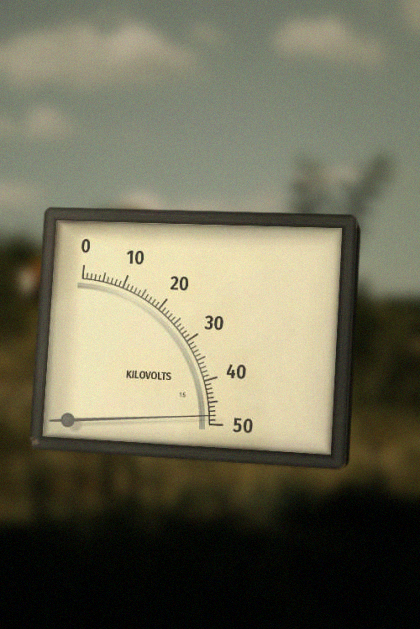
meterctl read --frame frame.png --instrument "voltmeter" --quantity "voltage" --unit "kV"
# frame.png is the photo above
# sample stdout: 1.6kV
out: 48kV
